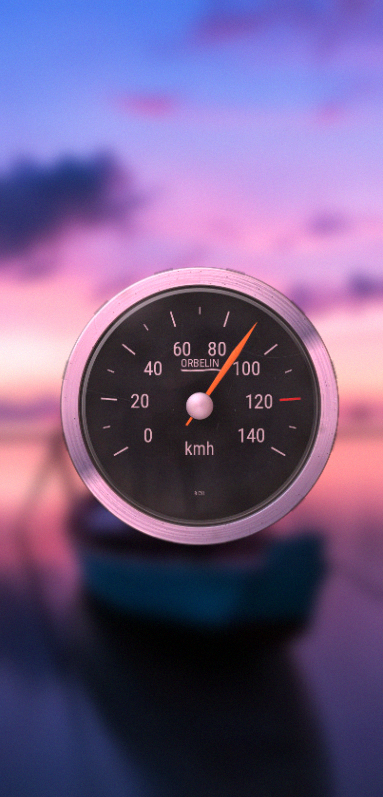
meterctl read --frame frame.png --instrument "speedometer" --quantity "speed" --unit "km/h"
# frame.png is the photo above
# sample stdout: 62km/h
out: 90km/h
